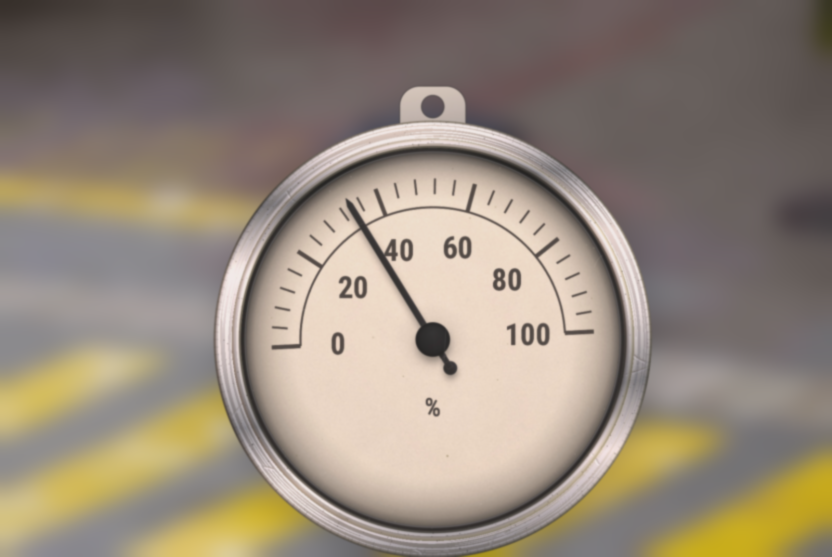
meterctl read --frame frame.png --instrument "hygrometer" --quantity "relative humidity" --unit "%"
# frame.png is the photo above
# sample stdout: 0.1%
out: 34%
